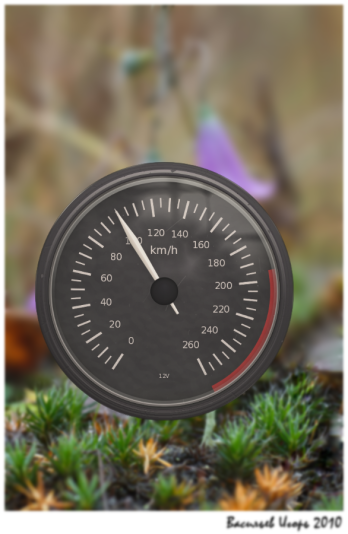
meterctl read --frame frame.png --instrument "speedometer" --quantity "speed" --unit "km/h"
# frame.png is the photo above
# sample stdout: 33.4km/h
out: 100km/h
